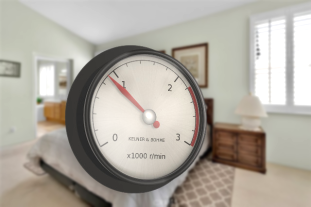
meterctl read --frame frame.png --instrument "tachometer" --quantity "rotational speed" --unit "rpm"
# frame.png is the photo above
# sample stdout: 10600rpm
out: 900rpm
